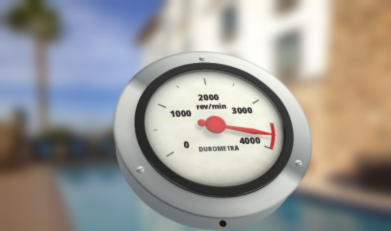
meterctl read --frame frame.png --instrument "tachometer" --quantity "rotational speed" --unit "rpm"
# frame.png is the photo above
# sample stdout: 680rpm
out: 3750rpm
